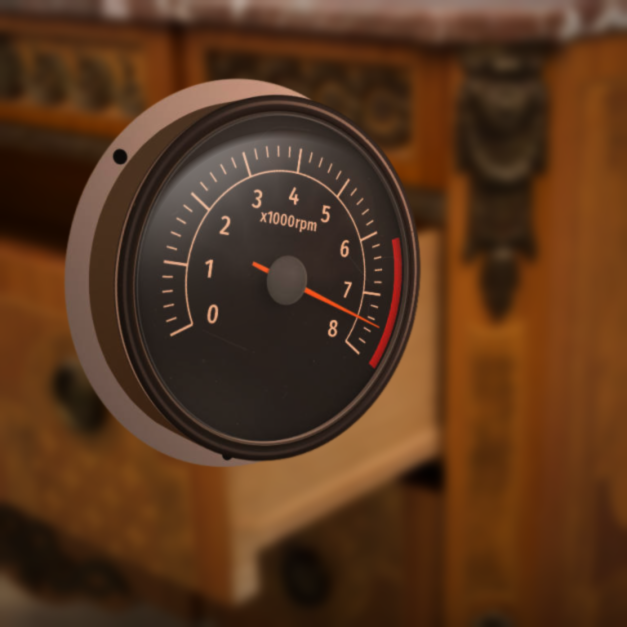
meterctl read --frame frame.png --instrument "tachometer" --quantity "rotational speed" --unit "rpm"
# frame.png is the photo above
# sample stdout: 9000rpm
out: 7500rpm
